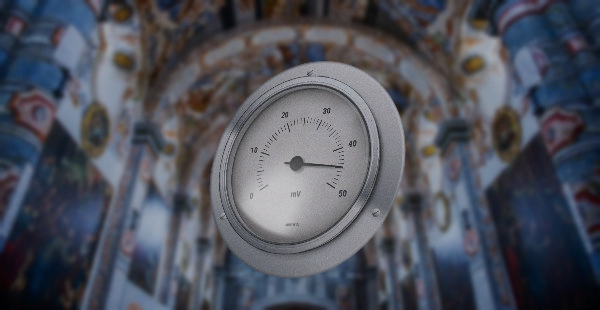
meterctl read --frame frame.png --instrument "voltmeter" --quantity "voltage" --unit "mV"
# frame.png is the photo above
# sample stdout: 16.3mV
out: 45mV
